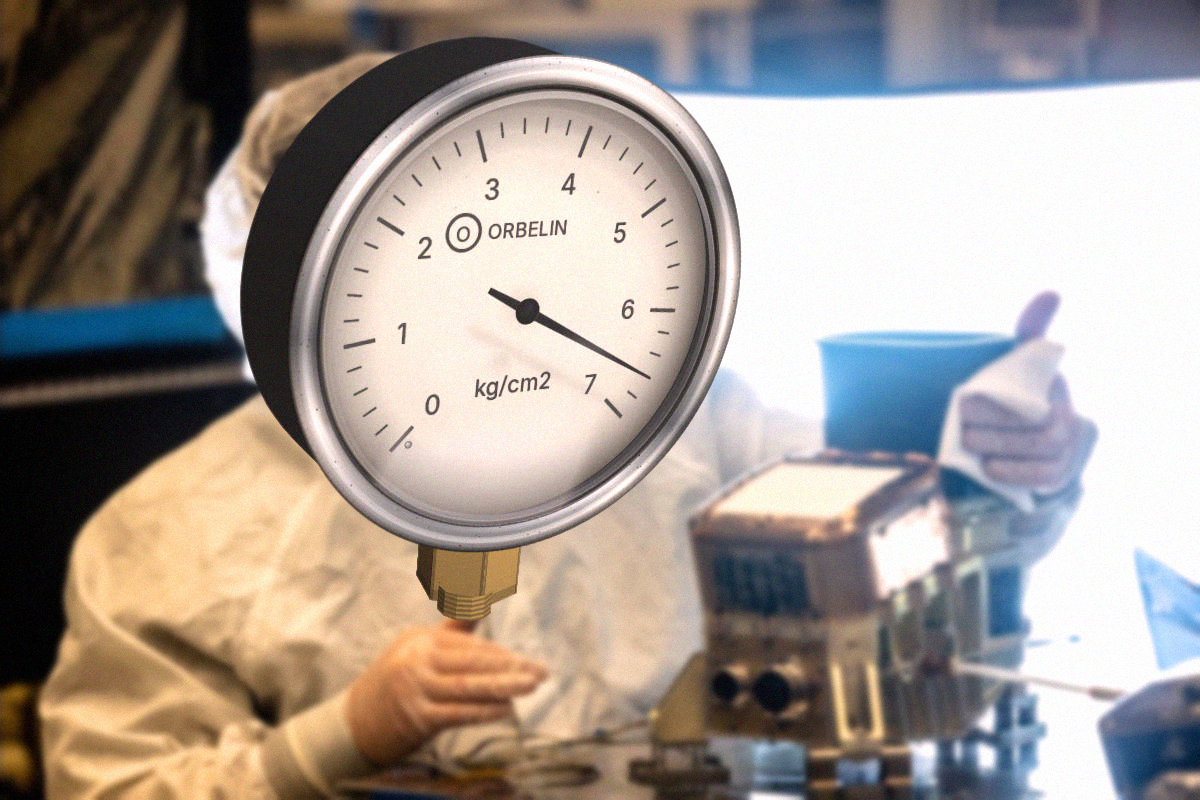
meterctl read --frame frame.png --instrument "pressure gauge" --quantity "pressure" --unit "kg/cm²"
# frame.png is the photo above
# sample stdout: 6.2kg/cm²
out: 6.6kg/cm²
